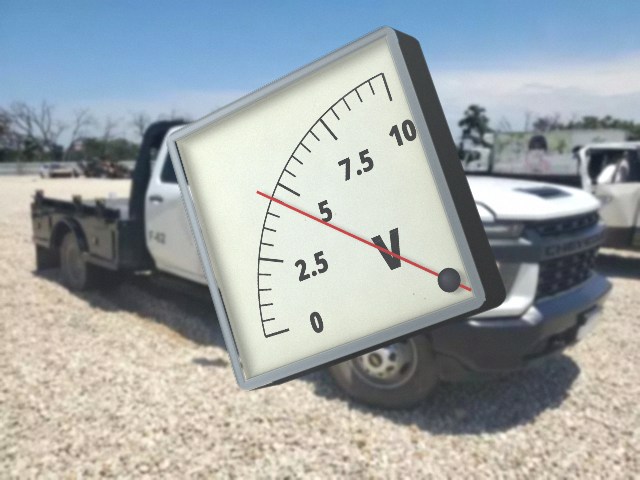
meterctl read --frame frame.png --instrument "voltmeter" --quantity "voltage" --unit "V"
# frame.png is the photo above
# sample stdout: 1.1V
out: 4.5V
